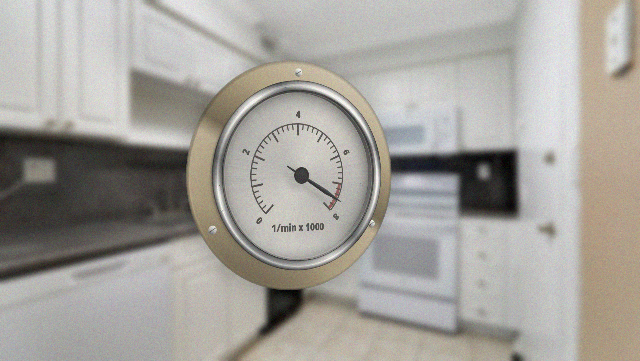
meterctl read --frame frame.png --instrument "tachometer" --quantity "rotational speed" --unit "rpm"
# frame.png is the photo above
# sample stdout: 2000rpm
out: 7600rpm
